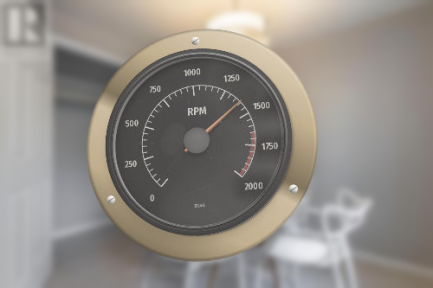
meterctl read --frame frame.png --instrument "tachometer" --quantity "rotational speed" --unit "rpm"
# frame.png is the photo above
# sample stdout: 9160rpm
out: 1400rpm
